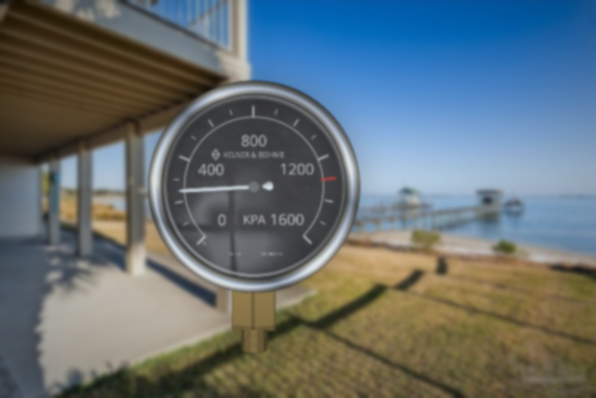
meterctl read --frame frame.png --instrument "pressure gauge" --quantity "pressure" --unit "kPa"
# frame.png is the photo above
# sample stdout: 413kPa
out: 250kPa
